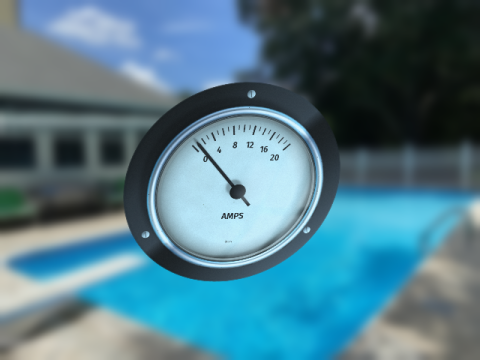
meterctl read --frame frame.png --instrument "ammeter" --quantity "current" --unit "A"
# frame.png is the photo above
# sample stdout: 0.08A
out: 1A
